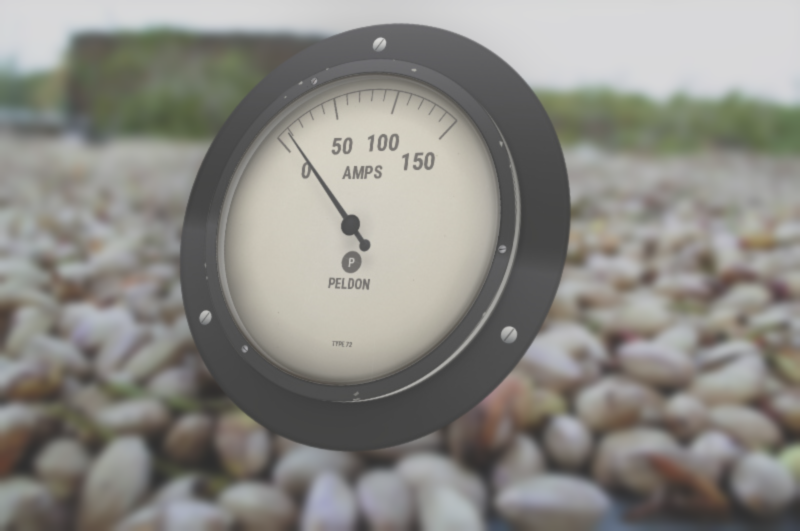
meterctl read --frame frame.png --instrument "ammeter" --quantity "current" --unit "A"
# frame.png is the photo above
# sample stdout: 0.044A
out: 10A
